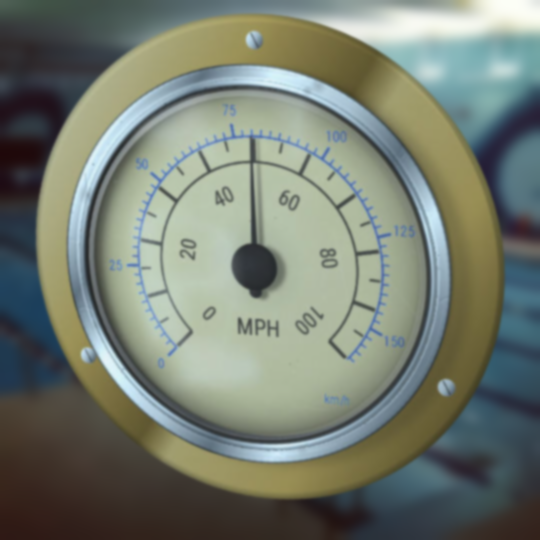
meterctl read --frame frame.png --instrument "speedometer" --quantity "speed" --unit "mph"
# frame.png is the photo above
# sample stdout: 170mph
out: 50mph
